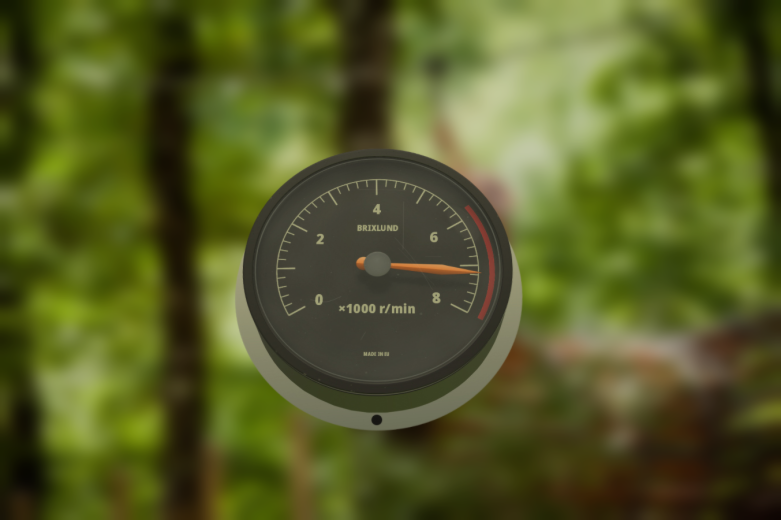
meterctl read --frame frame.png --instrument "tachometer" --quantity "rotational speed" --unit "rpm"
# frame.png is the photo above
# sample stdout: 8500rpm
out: 7200rpm
